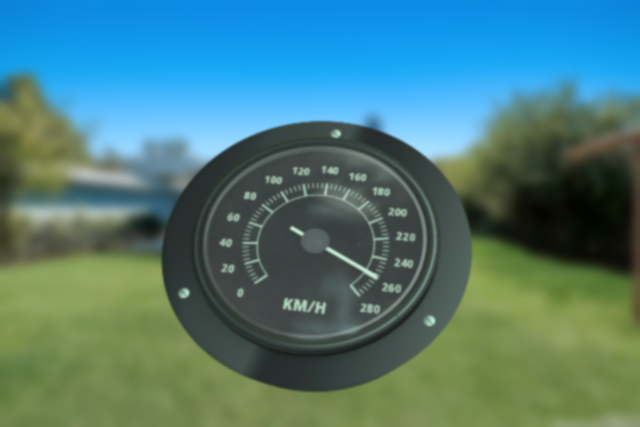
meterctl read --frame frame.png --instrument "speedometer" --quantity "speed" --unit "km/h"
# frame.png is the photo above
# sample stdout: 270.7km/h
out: 260km/h
